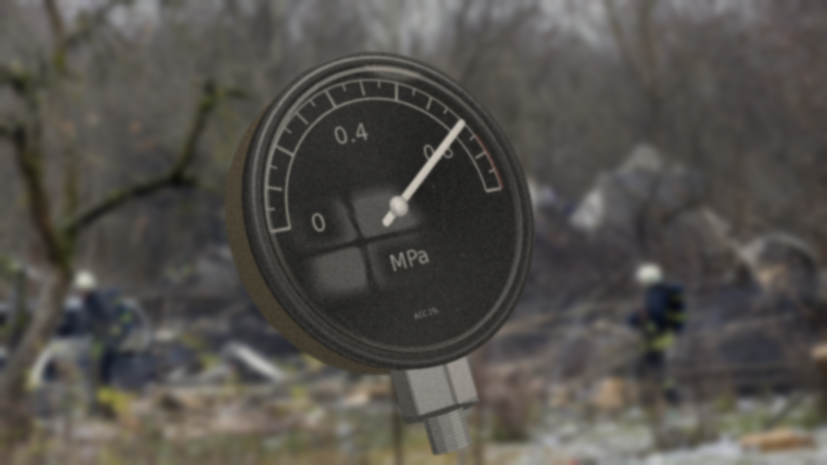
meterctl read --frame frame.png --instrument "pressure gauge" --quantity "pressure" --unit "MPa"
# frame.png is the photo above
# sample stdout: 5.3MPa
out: 0.8MPa
